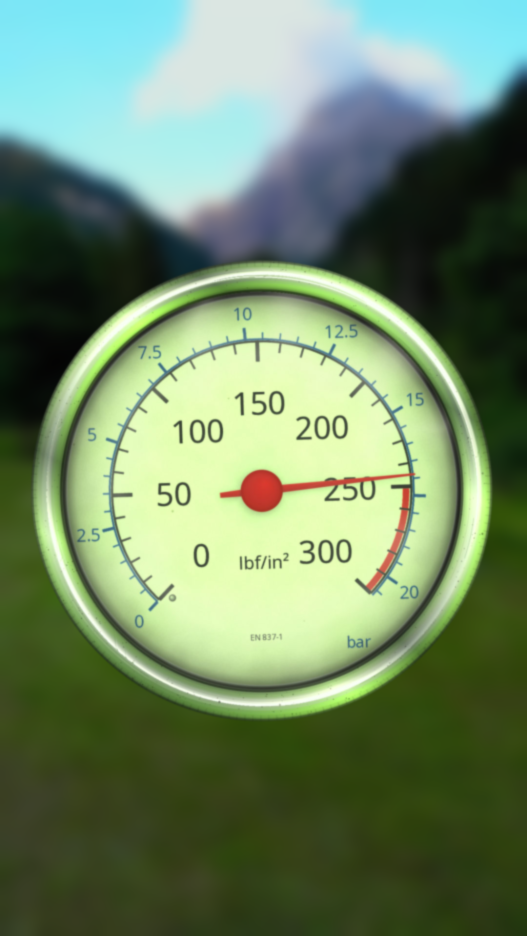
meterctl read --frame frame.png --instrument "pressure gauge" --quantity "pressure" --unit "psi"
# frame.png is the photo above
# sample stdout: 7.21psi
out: 245psi
